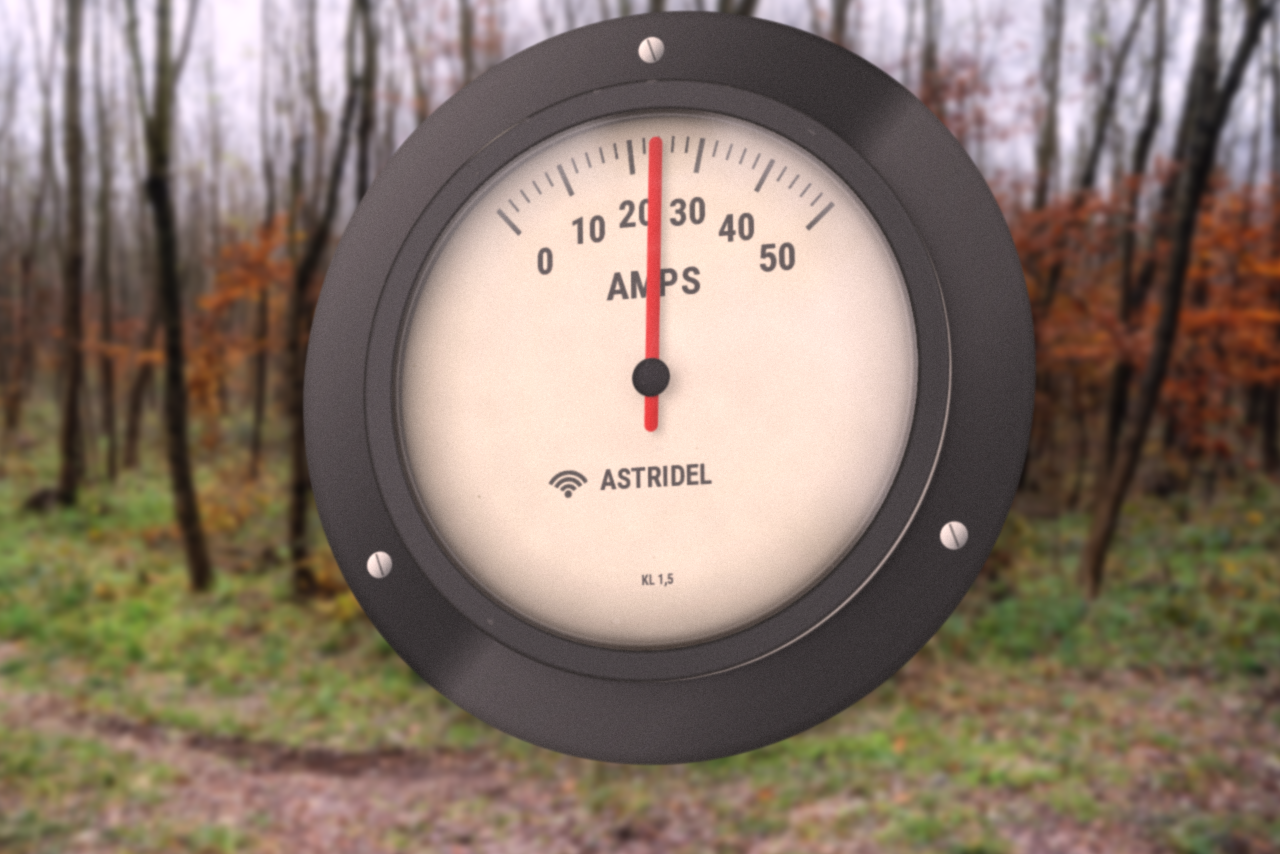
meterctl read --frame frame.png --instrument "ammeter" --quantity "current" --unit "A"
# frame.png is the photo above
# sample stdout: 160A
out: 24A
